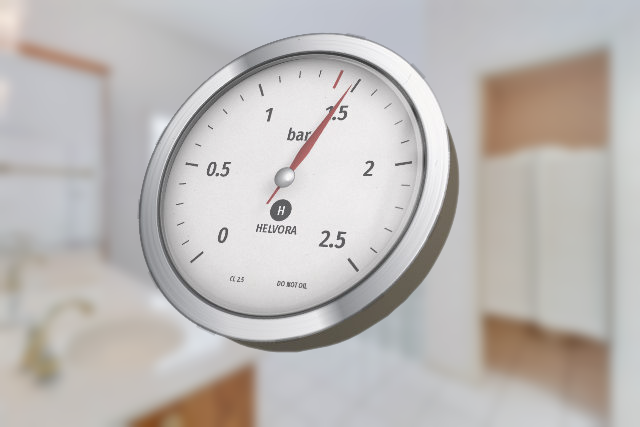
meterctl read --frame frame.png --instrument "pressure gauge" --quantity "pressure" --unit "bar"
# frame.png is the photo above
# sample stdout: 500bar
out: 1.5bar
